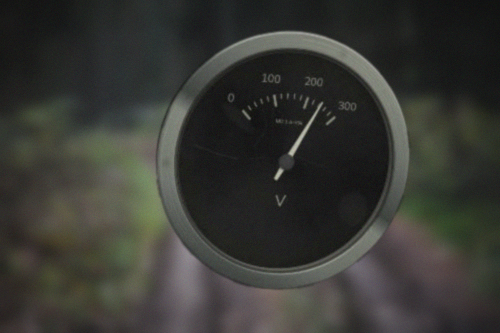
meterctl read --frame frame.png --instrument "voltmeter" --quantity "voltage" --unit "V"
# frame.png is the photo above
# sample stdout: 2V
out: 240V
